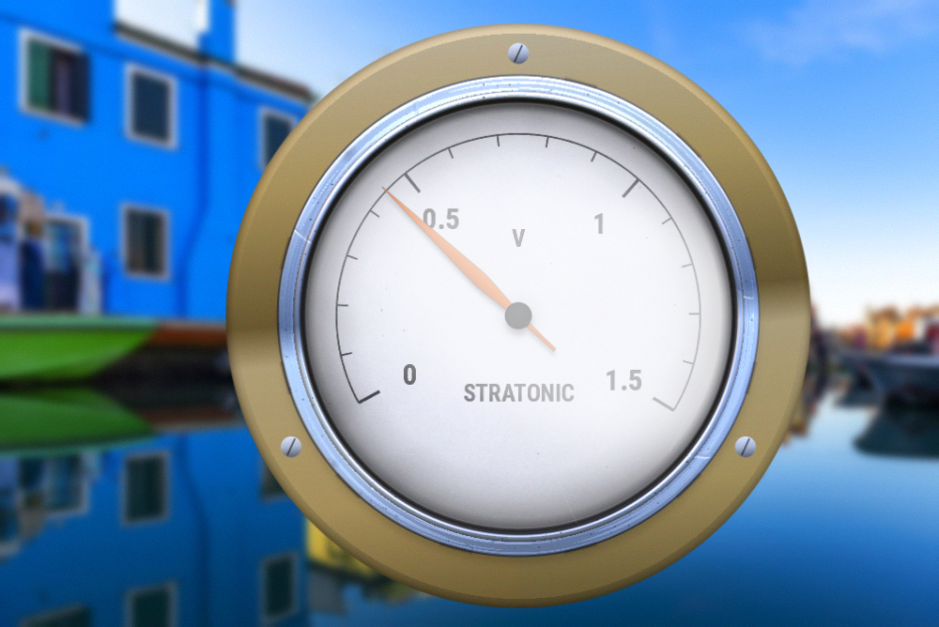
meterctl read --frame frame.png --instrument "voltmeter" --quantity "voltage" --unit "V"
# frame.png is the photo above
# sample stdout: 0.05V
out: 0.45V
